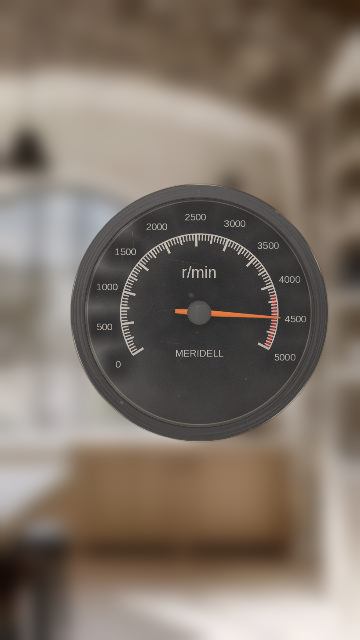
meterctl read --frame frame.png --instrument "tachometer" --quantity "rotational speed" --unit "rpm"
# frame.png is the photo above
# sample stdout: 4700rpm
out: 4500rpm
